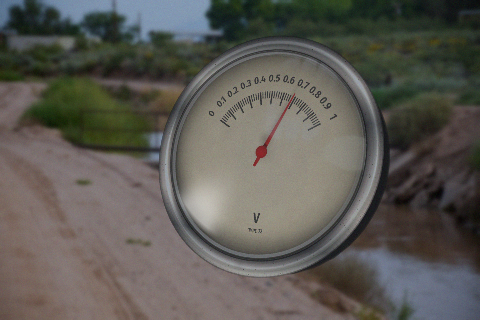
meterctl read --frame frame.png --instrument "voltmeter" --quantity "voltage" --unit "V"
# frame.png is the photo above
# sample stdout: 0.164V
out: 0.7V
